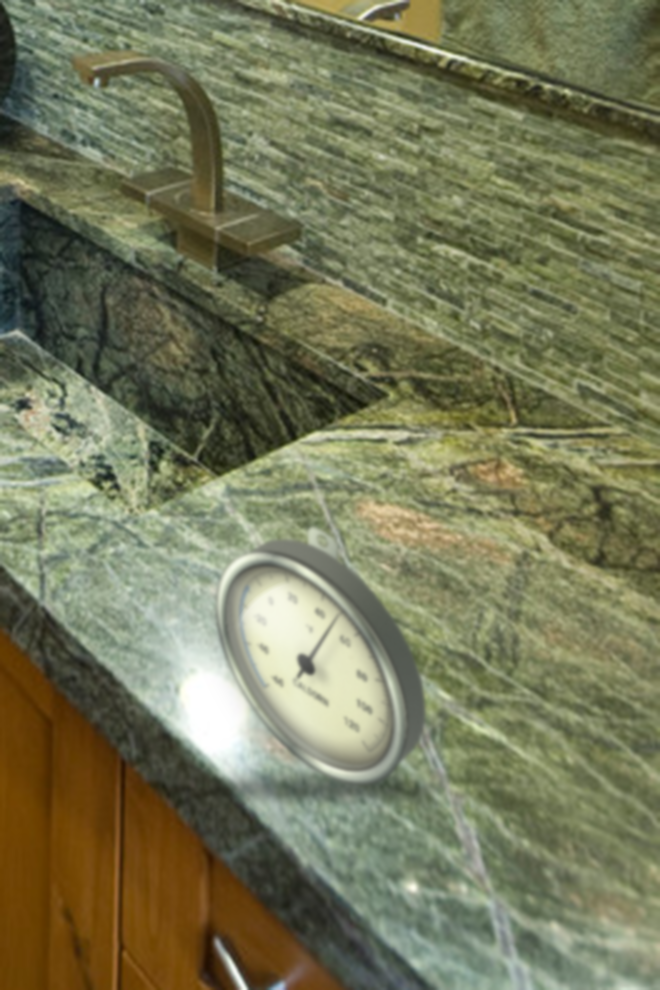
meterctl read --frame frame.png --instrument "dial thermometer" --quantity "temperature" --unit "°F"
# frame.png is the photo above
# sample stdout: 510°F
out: 50°F
